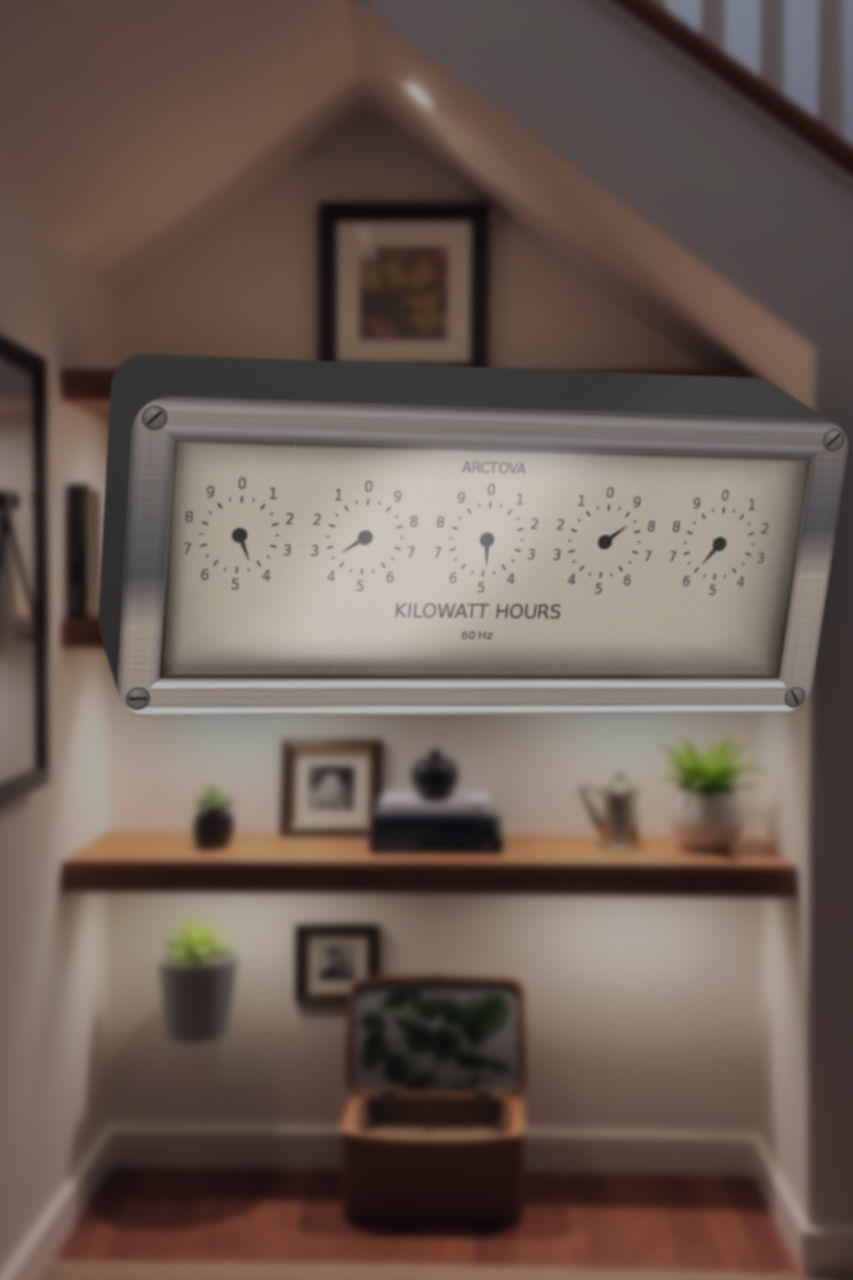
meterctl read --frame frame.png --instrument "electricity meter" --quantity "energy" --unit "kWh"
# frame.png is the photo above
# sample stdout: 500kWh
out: 43486kWh
